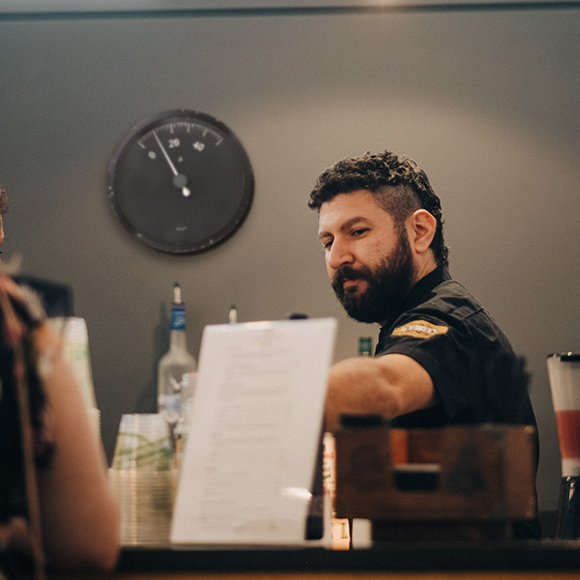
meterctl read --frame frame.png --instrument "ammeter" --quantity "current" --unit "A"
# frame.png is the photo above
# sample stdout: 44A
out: 10A
